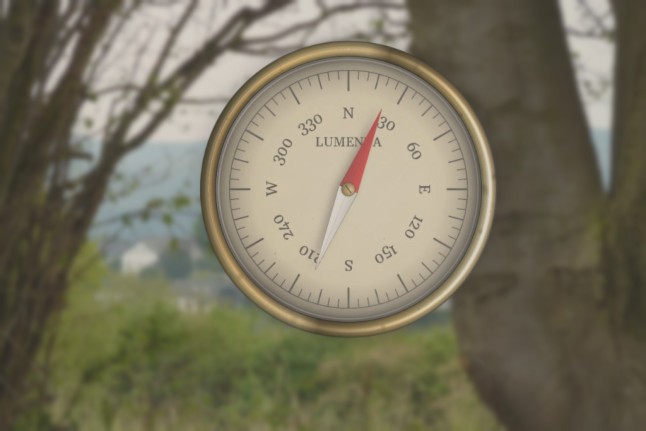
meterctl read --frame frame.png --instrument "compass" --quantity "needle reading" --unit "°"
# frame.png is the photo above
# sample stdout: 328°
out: 22.5°
